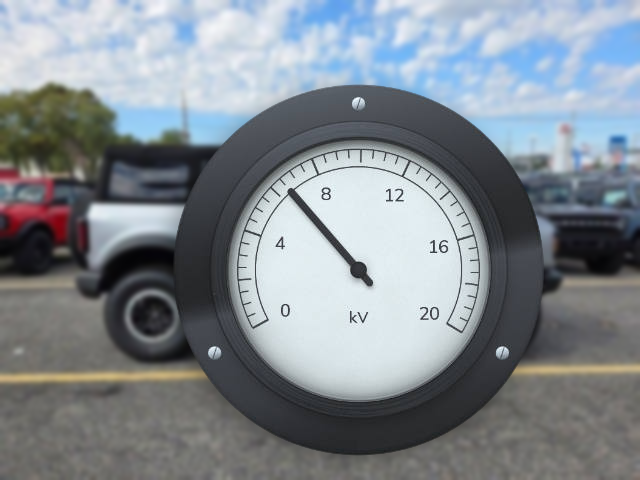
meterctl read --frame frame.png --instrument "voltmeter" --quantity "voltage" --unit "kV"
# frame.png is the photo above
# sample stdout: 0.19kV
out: 6.5kV
